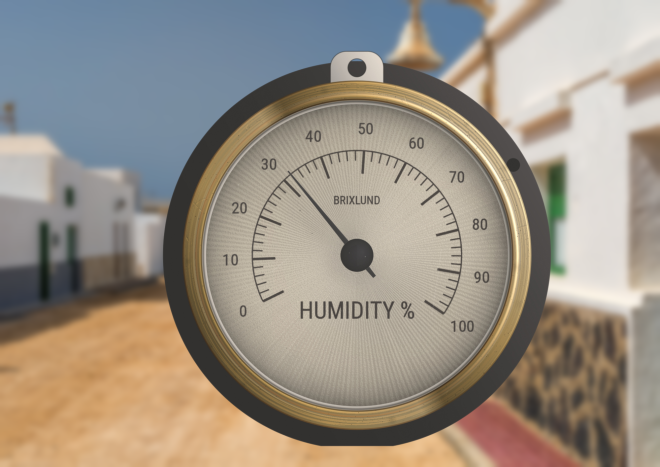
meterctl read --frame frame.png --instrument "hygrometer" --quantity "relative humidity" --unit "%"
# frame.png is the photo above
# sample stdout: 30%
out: 32%
